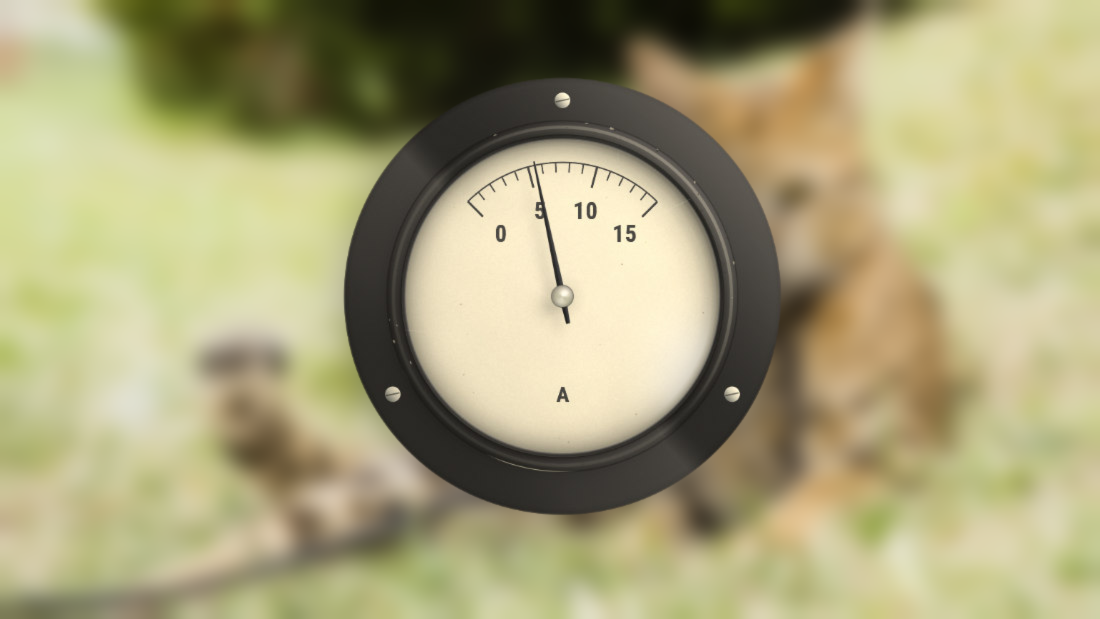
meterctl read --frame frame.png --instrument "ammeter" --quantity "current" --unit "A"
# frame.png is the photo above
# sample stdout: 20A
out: 5.5A
